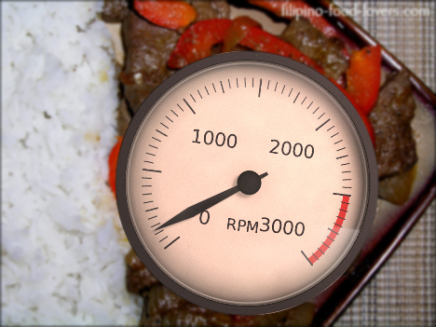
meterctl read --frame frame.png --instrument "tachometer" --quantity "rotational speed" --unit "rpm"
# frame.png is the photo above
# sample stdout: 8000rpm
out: 125rpm
